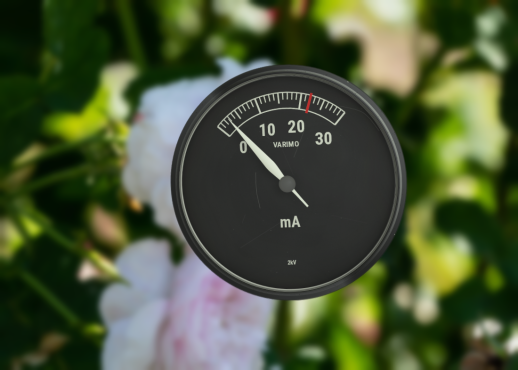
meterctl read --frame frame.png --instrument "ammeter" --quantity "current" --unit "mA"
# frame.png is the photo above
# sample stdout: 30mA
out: 3mA
